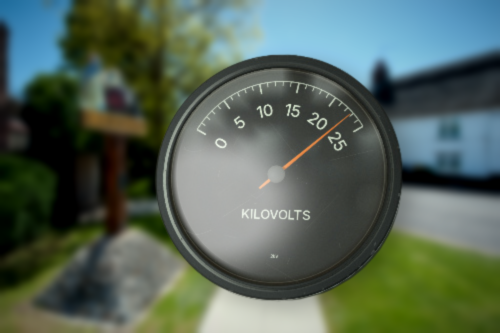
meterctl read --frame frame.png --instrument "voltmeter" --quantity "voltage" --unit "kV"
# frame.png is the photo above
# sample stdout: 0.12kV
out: 23kV
